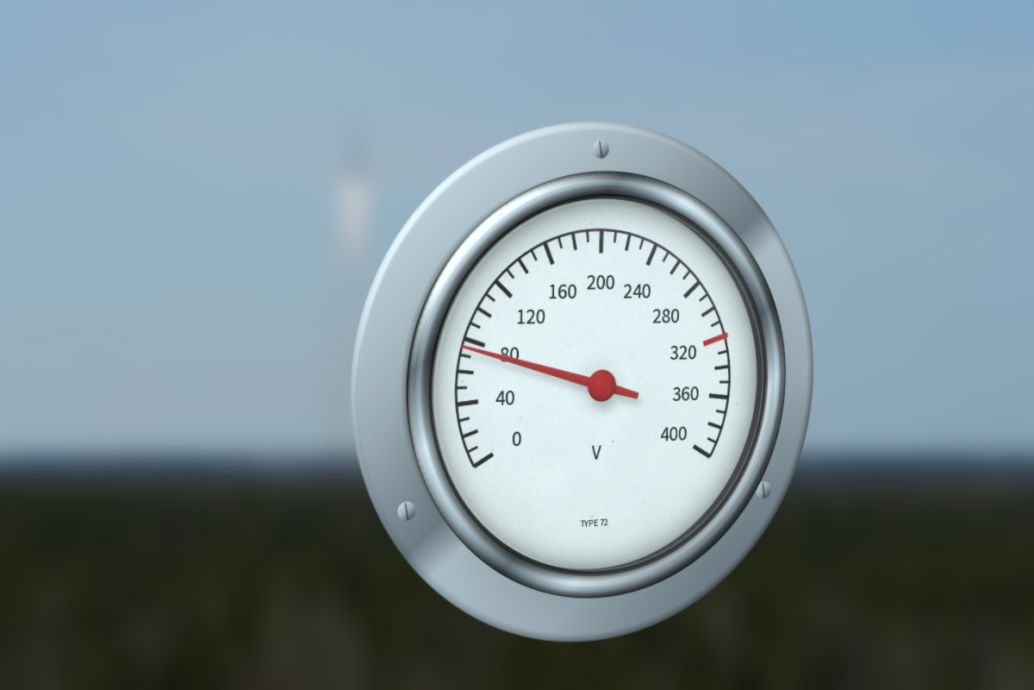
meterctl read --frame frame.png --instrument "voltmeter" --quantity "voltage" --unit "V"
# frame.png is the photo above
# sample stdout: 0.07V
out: 75V
